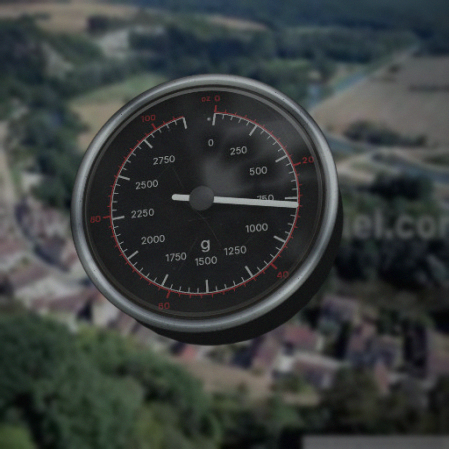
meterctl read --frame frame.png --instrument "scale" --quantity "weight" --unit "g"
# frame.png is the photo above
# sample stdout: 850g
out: 800g
